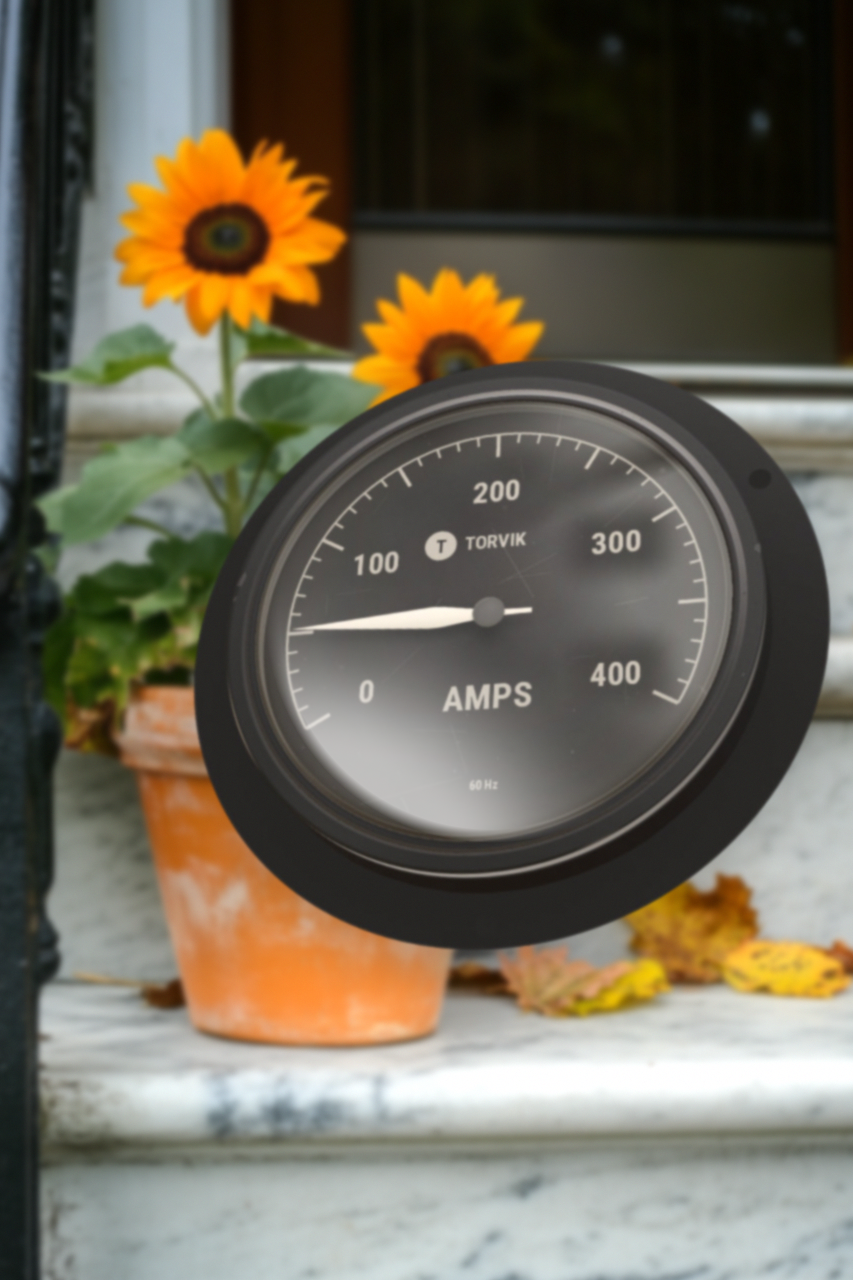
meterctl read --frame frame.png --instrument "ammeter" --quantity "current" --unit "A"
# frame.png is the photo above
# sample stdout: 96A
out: 50A
